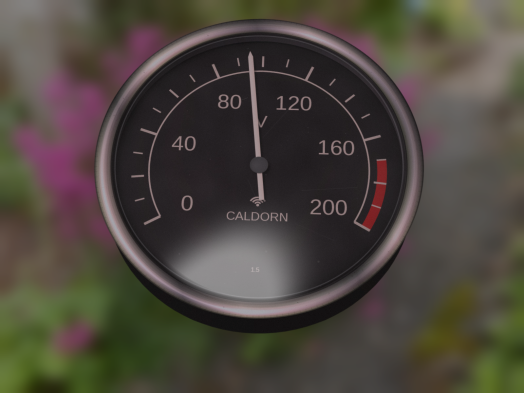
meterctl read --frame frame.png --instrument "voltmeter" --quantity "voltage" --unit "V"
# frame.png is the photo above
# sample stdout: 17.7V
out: 95V
